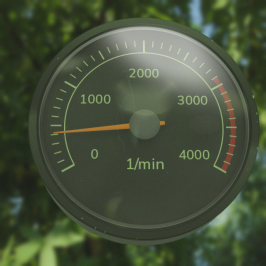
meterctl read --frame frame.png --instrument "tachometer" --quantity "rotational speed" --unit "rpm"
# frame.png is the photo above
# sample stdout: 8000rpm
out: 400rpm
